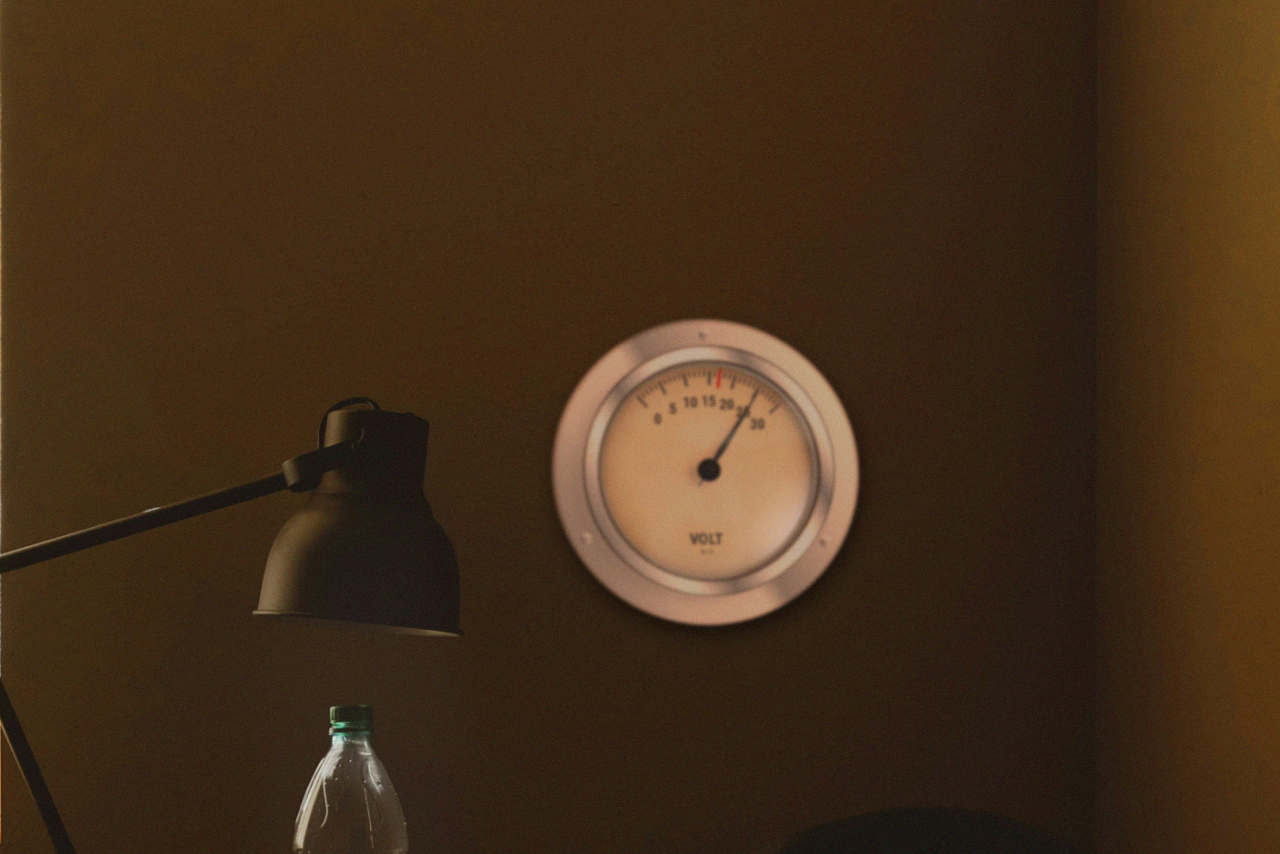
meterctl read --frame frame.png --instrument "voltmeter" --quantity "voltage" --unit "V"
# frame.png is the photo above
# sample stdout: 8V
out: 25V
